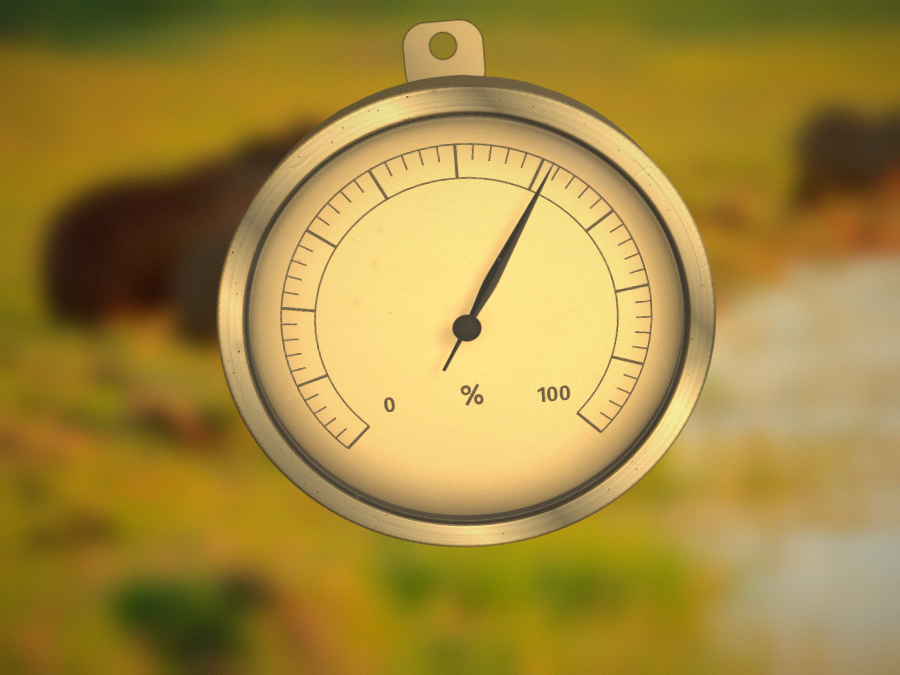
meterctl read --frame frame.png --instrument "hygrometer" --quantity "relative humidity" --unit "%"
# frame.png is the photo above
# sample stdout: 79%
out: 61%
